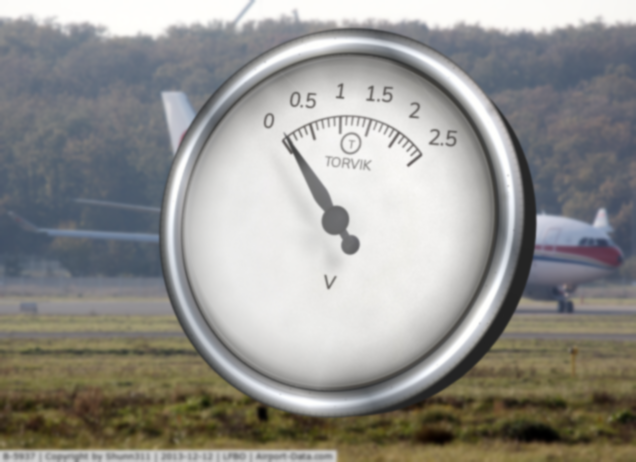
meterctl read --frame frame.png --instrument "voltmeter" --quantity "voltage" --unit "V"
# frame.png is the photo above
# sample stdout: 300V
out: 0.1V
